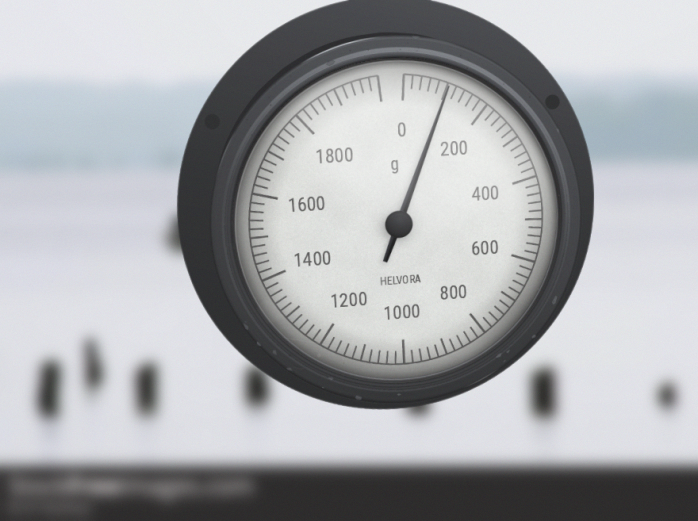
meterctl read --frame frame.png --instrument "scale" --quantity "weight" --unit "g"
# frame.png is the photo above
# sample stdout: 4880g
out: 100g
